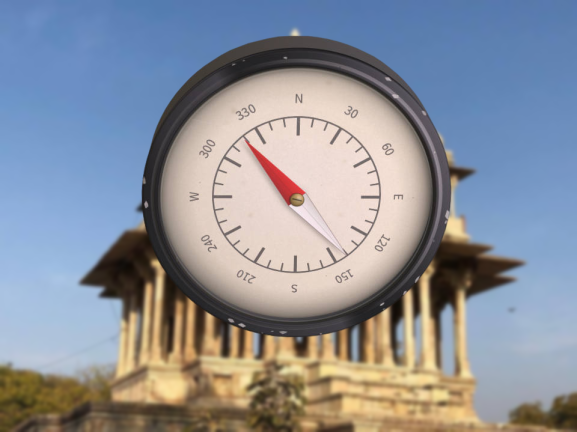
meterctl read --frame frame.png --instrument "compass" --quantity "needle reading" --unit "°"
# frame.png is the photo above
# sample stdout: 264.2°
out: 320°
